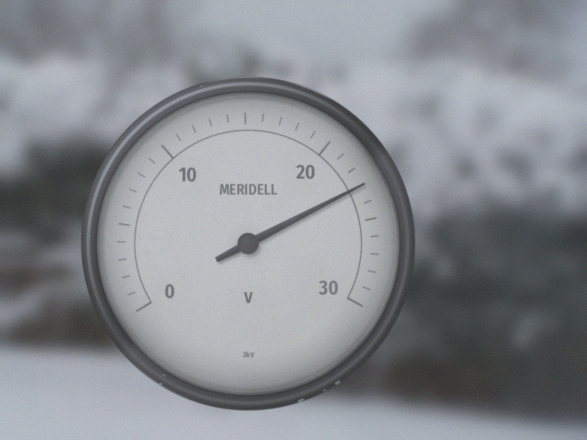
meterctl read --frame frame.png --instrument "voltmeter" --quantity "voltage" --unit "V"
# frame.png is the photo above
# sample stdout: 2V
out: 23V
